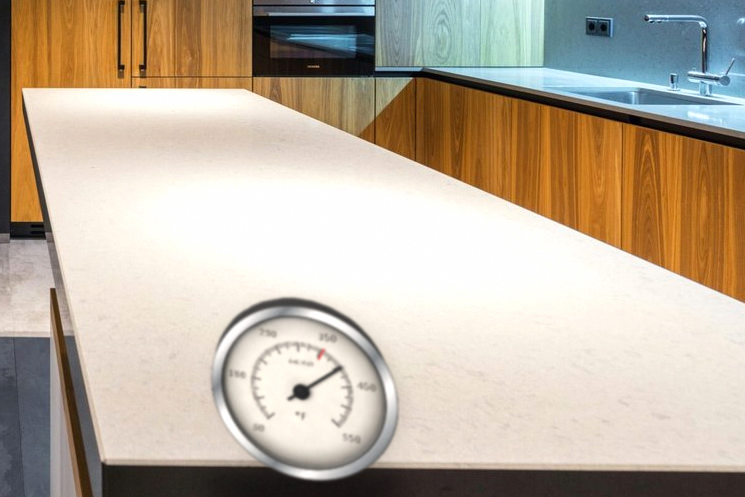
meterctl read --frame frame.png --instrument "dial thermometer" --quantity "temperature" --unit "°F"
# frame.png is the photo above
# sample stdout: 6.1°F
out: 400°F
